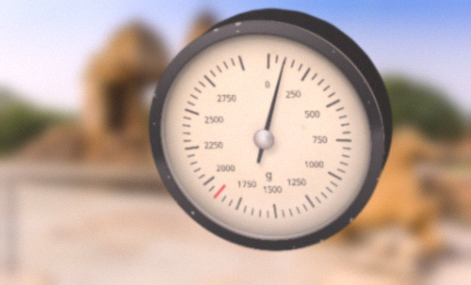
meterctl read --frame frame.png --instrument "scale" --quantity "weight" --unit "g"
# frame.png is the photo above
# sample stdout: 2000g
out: 100g
